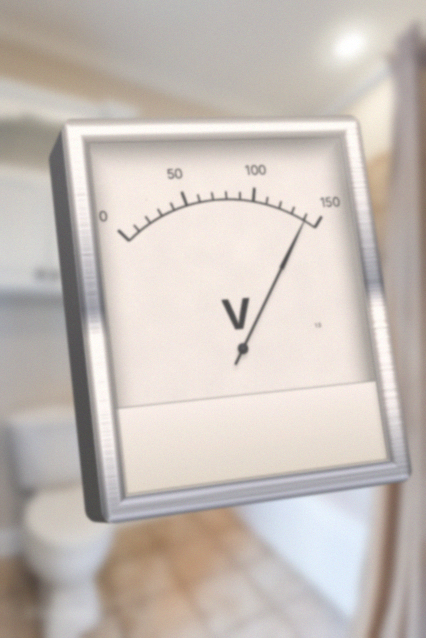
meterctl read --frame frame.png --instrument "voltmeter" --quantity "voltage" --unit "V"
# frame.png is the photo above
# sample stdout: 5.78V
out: 140V
